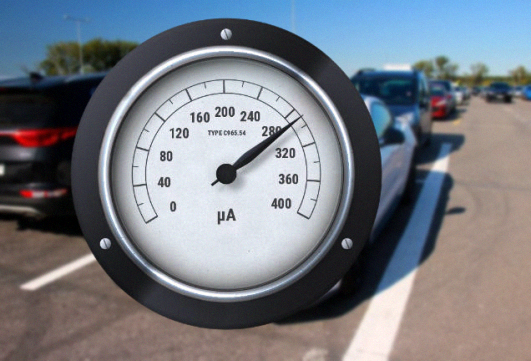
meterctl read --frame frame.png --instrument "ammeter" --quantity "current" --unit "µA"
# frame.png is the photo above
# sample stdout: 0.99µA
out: 290µA
